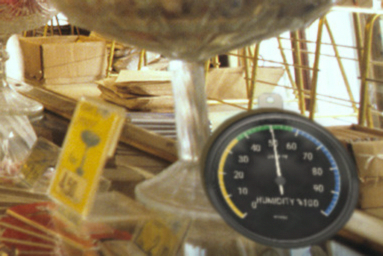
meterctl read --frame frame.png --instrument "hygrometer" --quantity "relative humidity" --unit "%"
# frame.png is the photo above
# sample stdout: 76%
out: 50%
